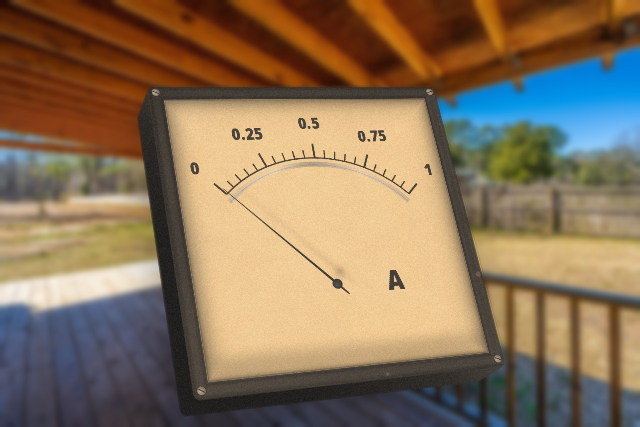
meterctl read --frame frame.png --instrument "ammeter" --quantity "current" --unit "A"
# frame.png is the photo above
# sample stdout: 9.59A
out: 0A
